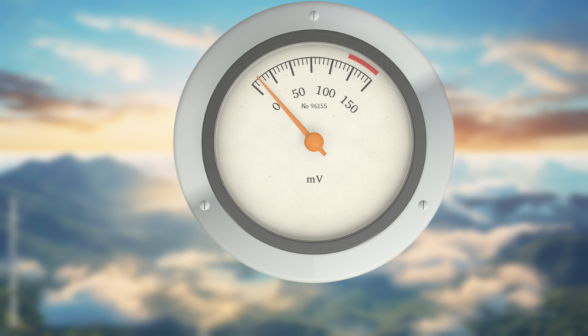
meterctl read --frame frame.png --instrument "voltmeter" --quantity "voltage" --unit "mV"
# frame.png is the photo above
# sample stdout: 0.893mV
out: 10mV
